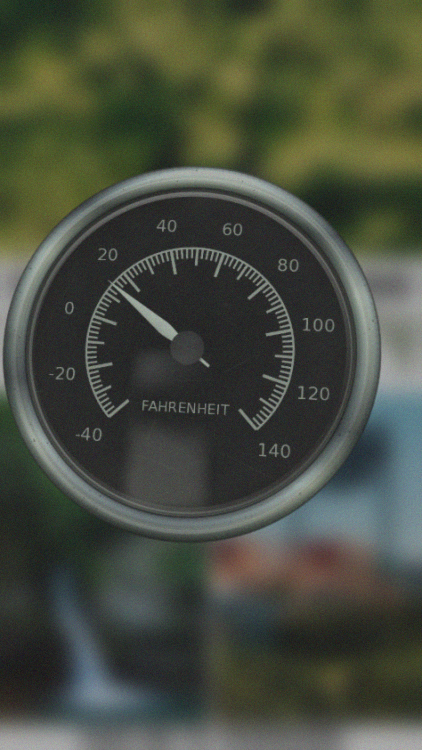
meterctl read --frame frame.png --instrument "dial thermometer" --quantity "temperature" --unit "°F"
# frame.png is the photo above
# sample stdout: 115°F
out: 14°F
